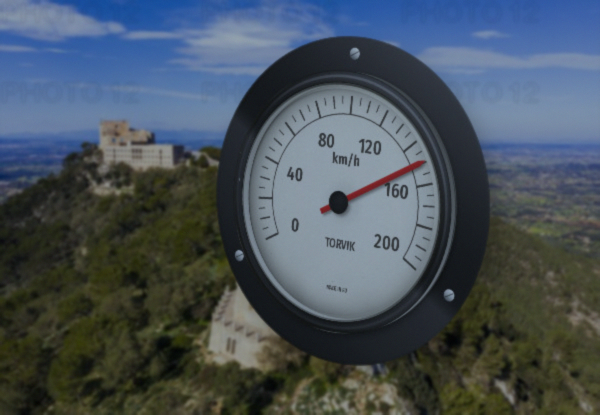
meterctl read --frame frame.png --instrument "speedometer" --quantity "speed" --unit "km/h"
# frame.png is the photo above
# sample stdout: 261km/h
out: 150km/h
